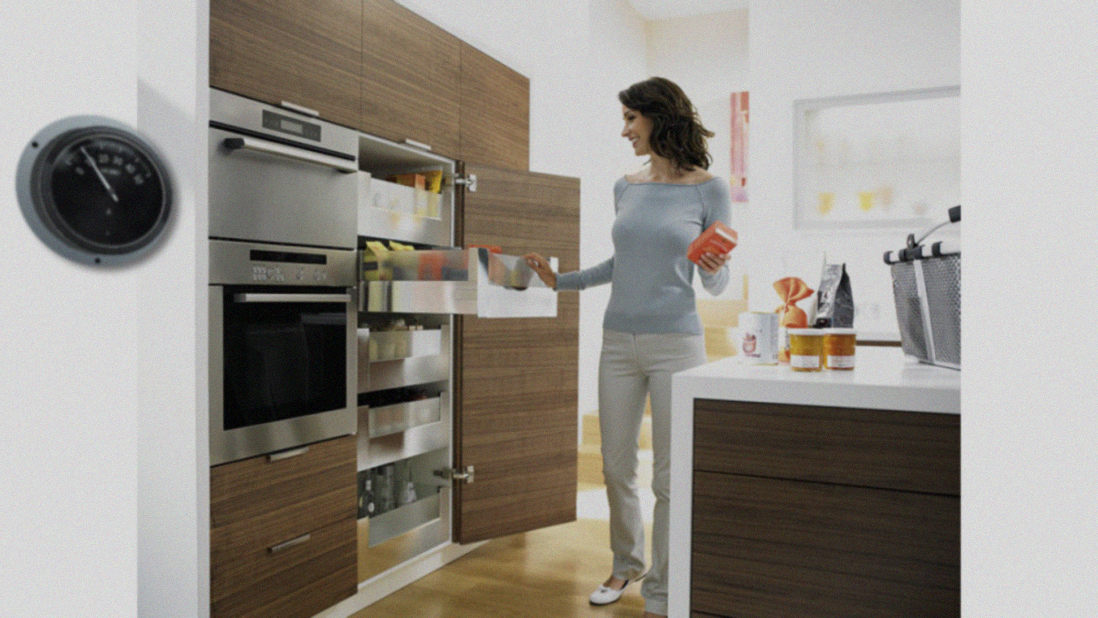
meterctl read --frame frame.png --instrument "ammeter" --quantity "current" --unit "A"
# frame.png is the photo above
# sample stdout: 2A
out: 10A
